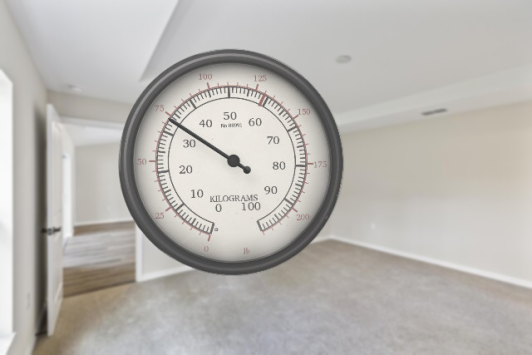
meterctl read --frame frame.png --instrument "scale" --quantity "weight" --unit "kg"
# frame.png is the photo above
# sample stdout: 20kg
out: 33kg
